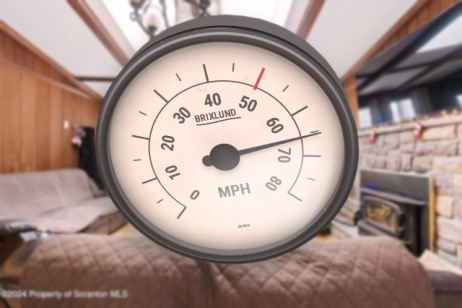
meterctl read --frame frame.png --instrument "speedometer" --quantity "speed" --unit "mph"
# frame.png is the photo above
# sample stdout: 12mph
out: 65mph
